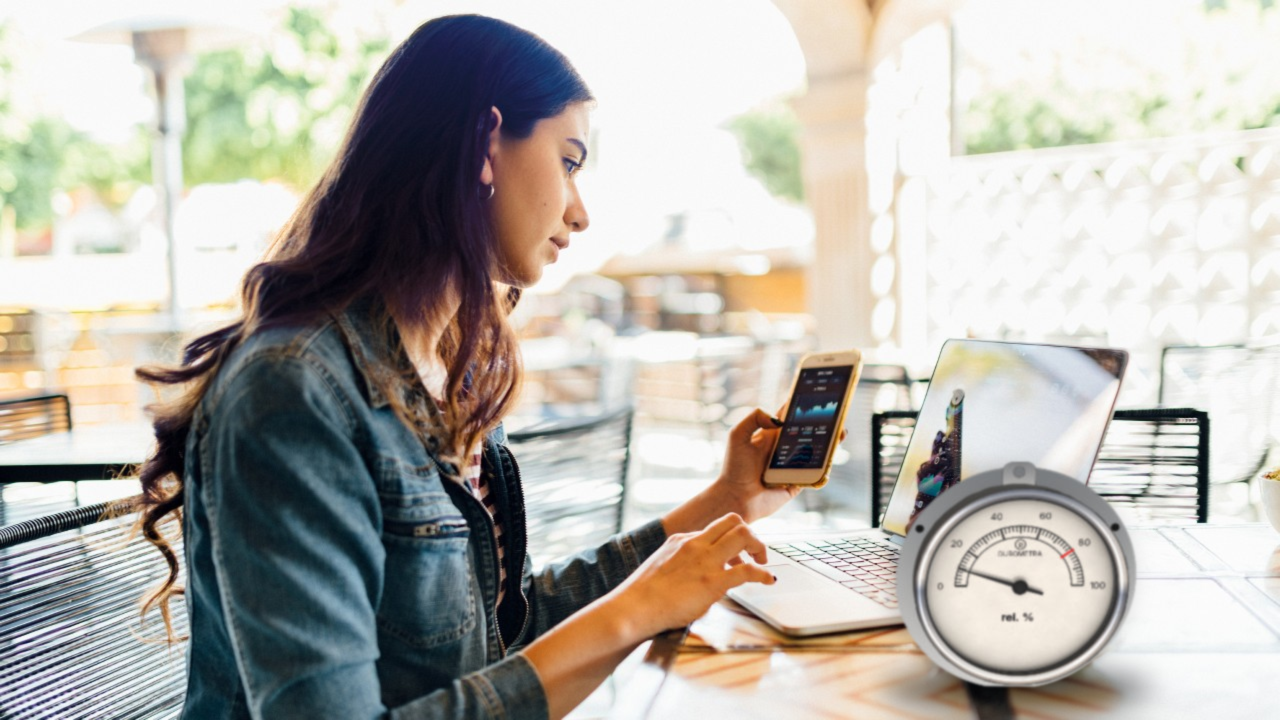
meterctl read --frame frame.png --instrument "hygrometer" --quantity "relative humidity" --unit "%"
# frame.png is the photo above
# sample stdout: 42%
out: 10%
